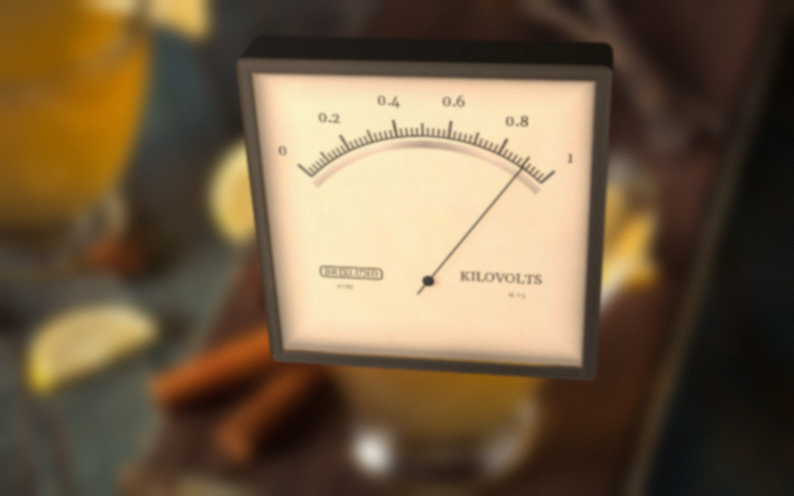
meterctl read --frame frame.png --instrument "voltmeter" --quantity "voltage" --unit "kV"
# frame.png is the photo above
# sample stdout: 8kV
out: 0.9kV
